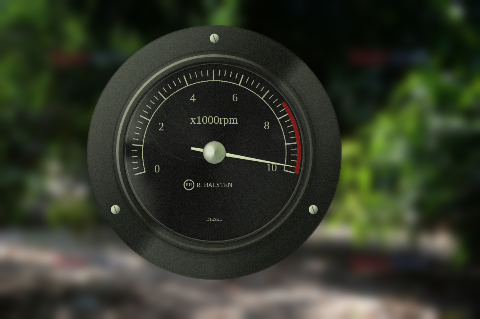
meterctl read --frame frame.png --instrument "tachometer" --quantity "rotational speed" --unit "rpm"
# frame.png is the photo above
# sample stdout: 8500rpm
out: 9800rpm
